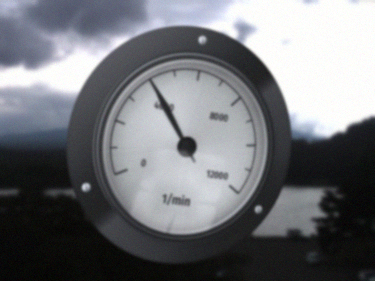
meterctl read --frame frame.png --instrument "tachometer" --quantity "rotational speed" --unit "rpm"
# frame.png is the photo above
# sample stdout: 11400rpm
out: 4000rpm
